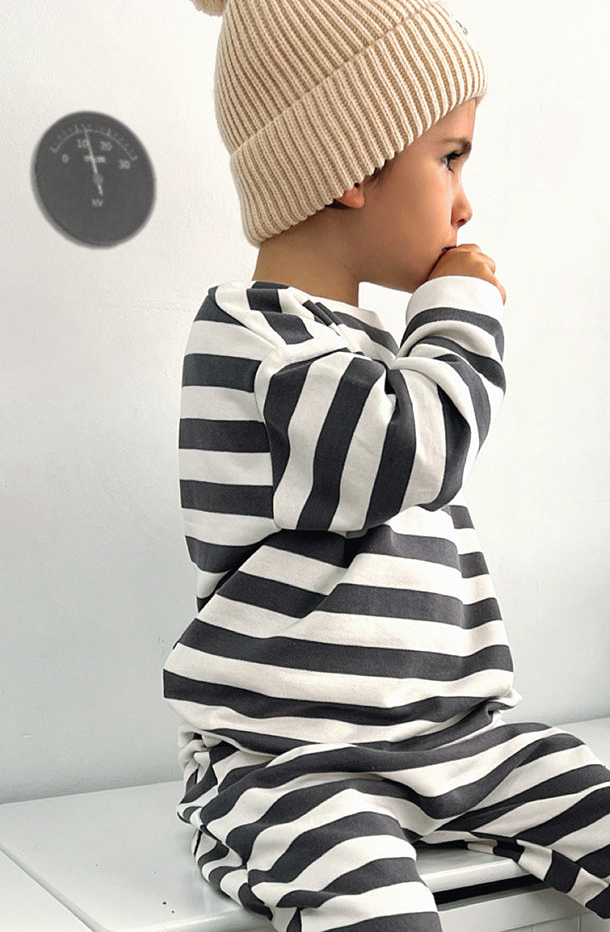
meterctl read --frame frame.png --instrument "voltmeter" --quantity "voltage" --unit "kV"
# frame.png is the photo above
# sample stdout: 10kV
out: 12kV
